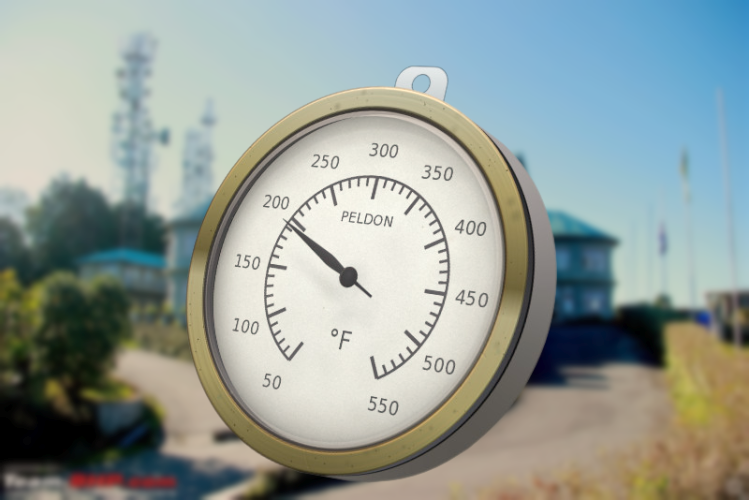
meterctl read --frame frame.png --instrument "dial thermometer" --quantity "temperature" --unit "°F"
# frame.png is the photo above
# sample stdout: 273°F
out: 195°F
